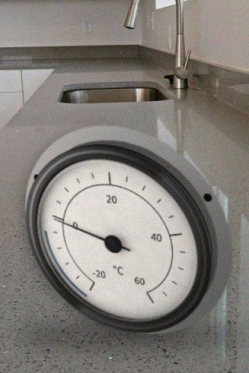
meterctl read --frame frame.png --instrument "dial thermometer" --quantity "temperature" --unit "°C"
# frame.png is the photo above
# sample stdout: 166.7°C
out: 0°C
